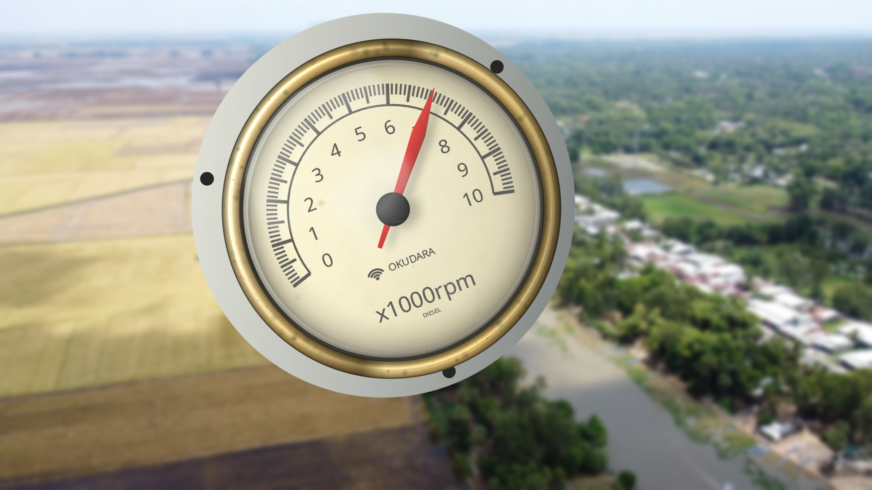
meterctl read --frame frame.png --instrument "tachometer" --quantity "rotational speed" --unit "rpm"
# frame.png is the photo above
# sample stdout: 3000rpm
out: 7000rpm
